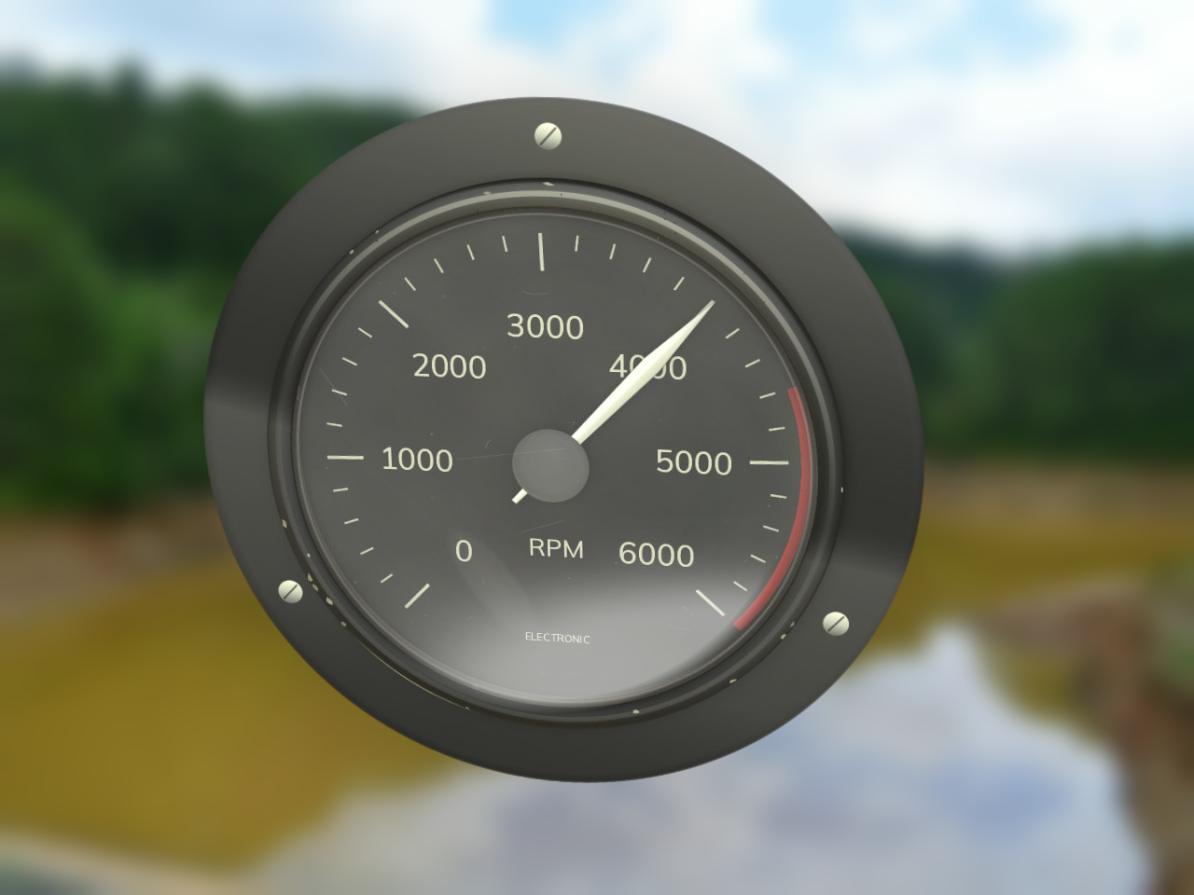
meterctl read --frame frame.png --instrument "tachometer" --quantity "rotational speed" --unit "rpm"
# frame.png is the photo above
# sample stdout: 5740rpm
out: 4000rpm
